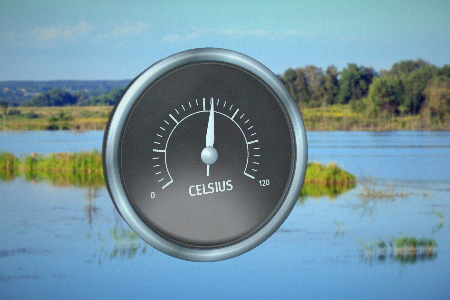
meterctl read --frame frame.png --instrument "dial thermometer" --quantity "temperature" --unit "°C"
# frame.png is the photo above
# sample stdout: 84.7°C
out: 64°C
